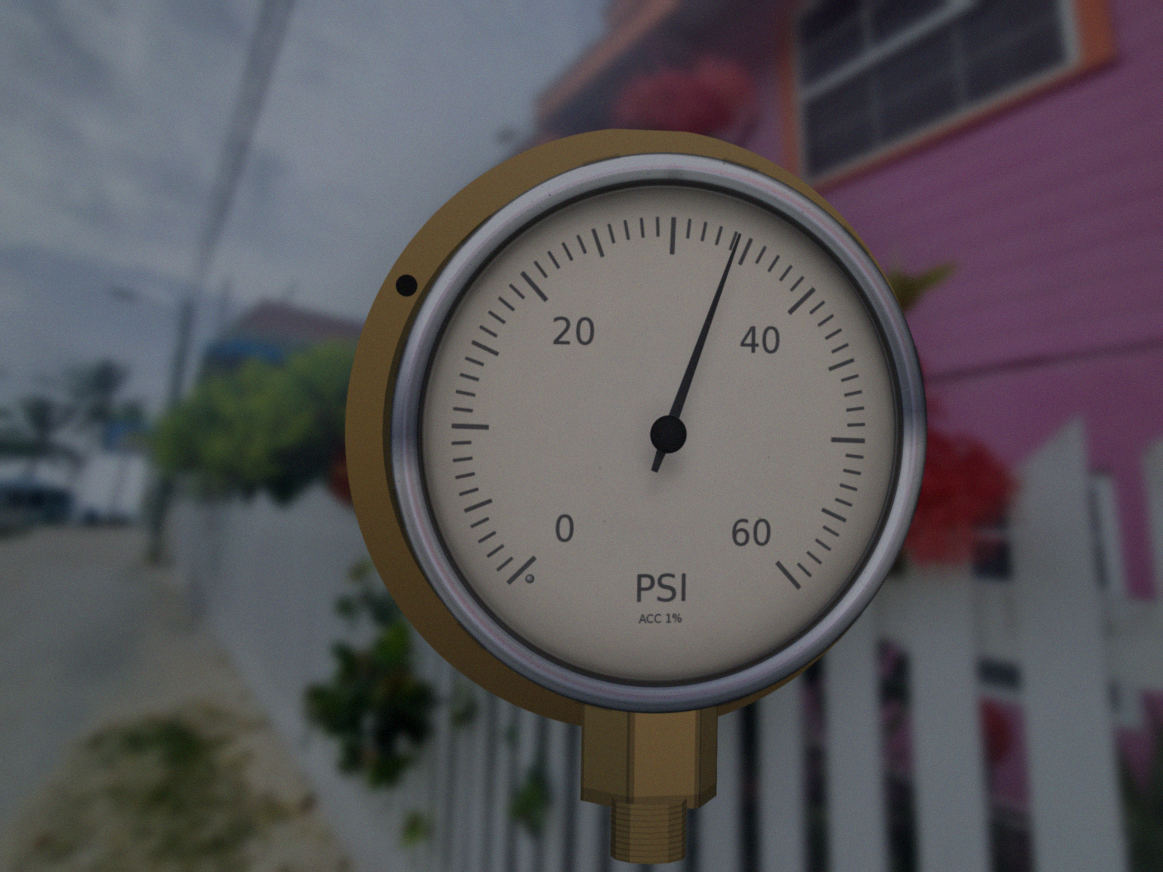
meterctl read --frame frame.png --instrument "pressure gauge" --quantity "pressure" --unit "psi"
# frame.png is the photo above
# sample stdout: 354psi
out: 34psi
